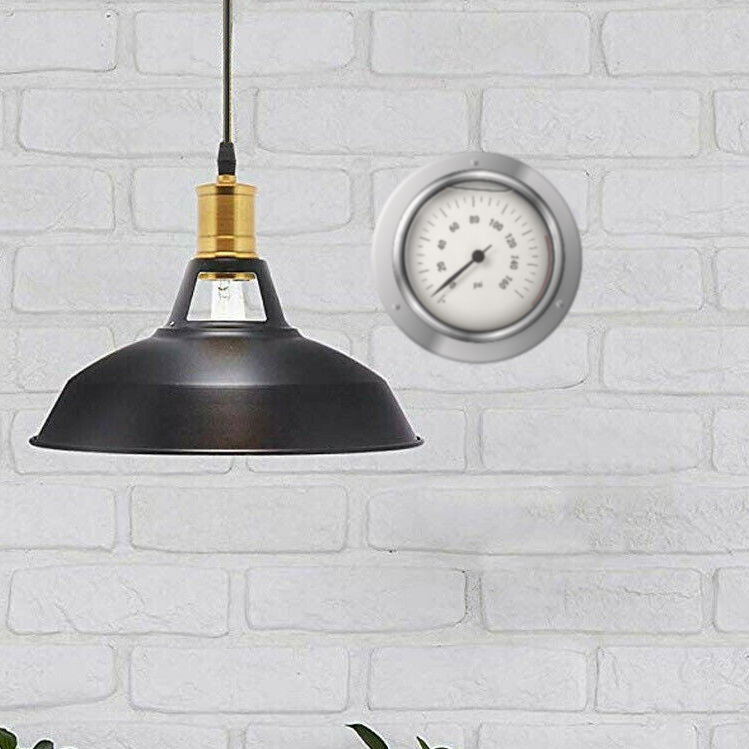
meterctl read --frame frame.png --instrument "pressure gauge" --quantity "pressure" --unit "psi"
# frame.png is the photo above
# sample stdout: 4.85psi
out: 5psi
